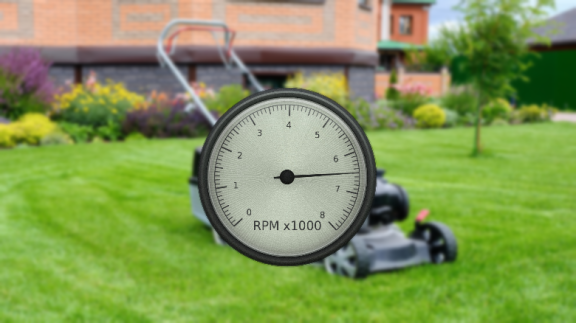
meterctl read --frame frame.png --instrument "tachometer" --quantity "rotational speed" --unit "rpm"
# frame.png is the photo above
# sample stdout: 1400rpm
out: 6500rpm
